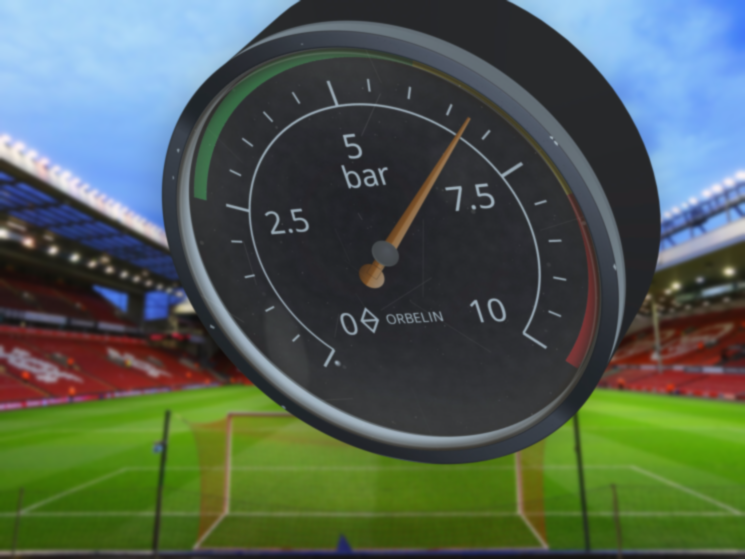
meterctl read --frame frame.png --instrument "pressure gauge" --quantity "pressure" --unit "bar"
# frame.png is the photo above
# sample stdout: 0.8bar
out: 6.75bar
